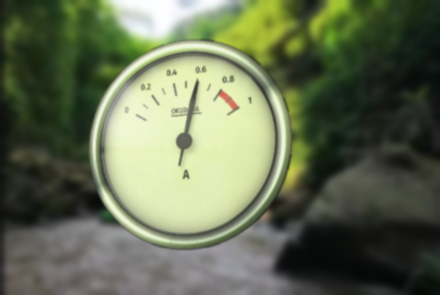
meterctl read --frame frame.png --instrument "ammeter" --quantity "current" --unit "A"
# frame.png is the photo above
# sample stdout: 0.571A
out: 0.6A
